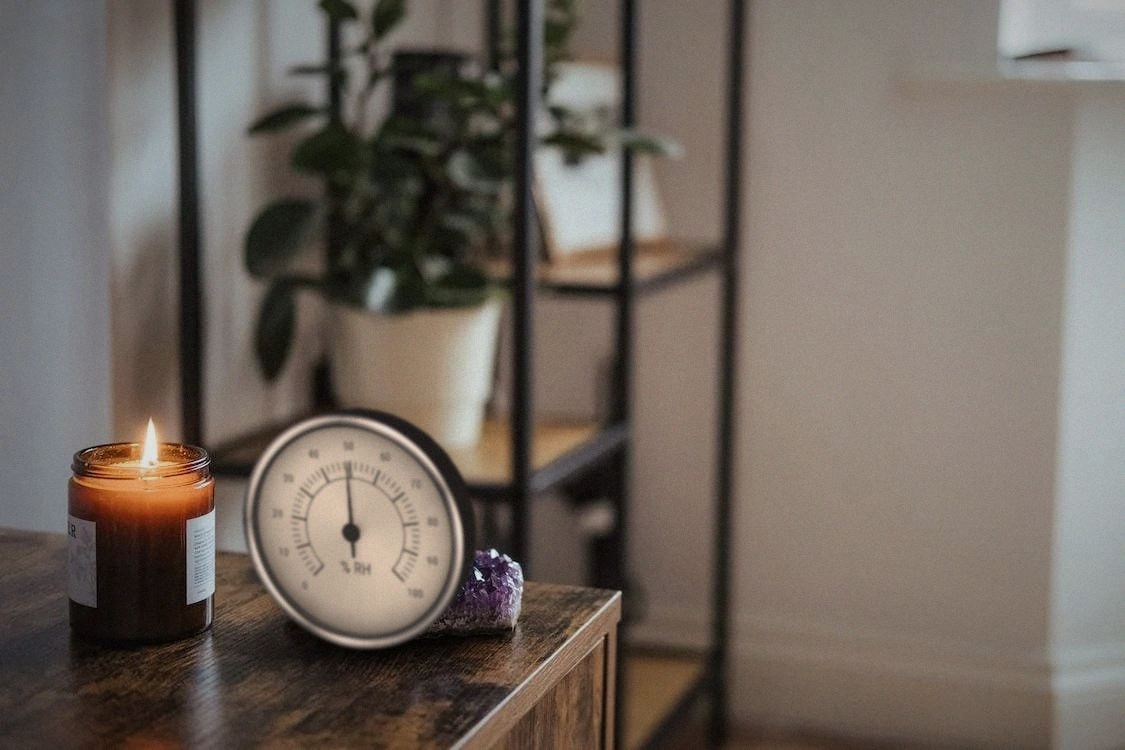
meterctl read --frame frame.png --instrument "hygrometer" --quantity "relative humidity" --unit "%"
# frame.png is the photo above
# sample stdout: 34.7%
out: 50%
